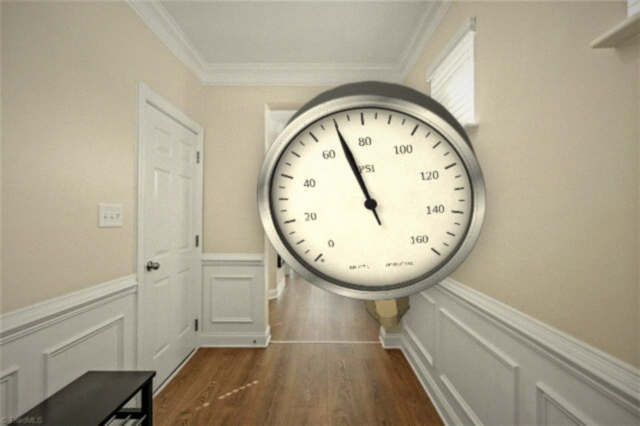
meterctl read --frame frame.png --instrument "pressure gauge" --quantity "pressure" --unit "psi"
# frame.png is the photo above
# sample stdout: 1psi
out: 70psi
